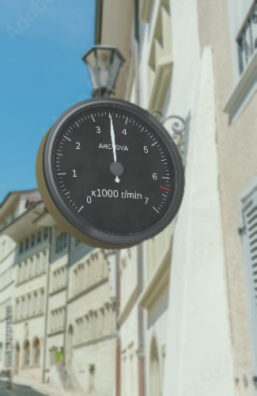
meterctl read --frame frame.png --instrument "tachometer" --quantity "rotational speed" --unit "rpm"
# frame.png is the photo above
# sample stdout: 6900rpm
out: 3500rpm
